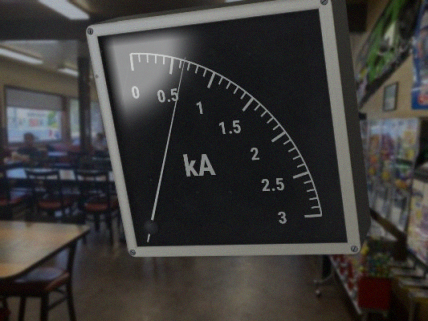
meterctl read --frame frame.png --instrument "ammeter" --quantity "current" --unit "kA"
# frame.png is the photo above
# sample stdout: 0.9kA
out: 0.65kA
